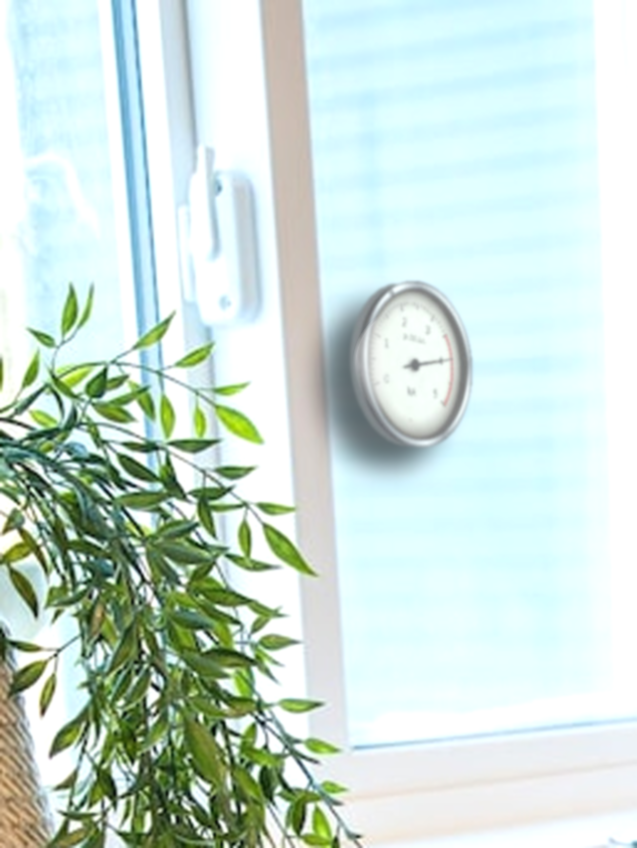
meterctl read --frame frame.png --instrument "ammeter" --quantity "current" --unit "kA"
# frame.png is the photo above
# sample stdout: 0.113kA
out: 4kA
